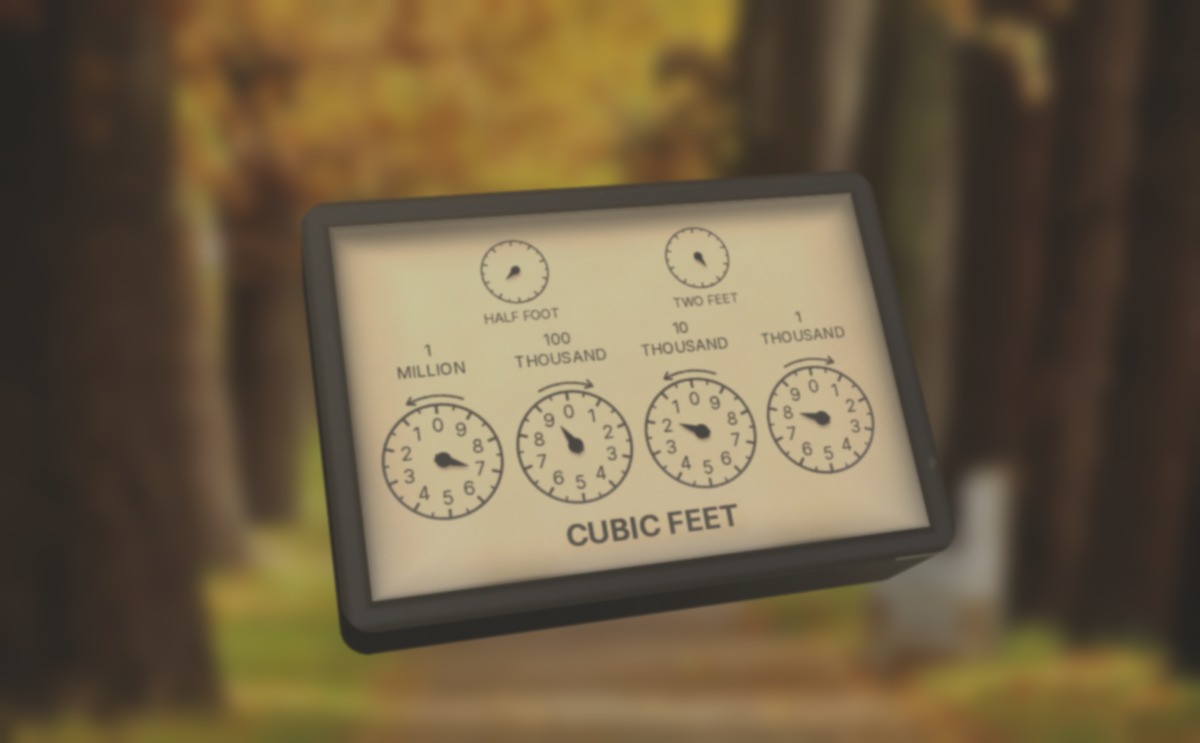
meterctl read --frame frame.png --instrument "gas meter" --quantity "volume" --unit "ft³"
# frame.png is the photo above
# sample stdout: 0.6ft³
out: 691800ft³
